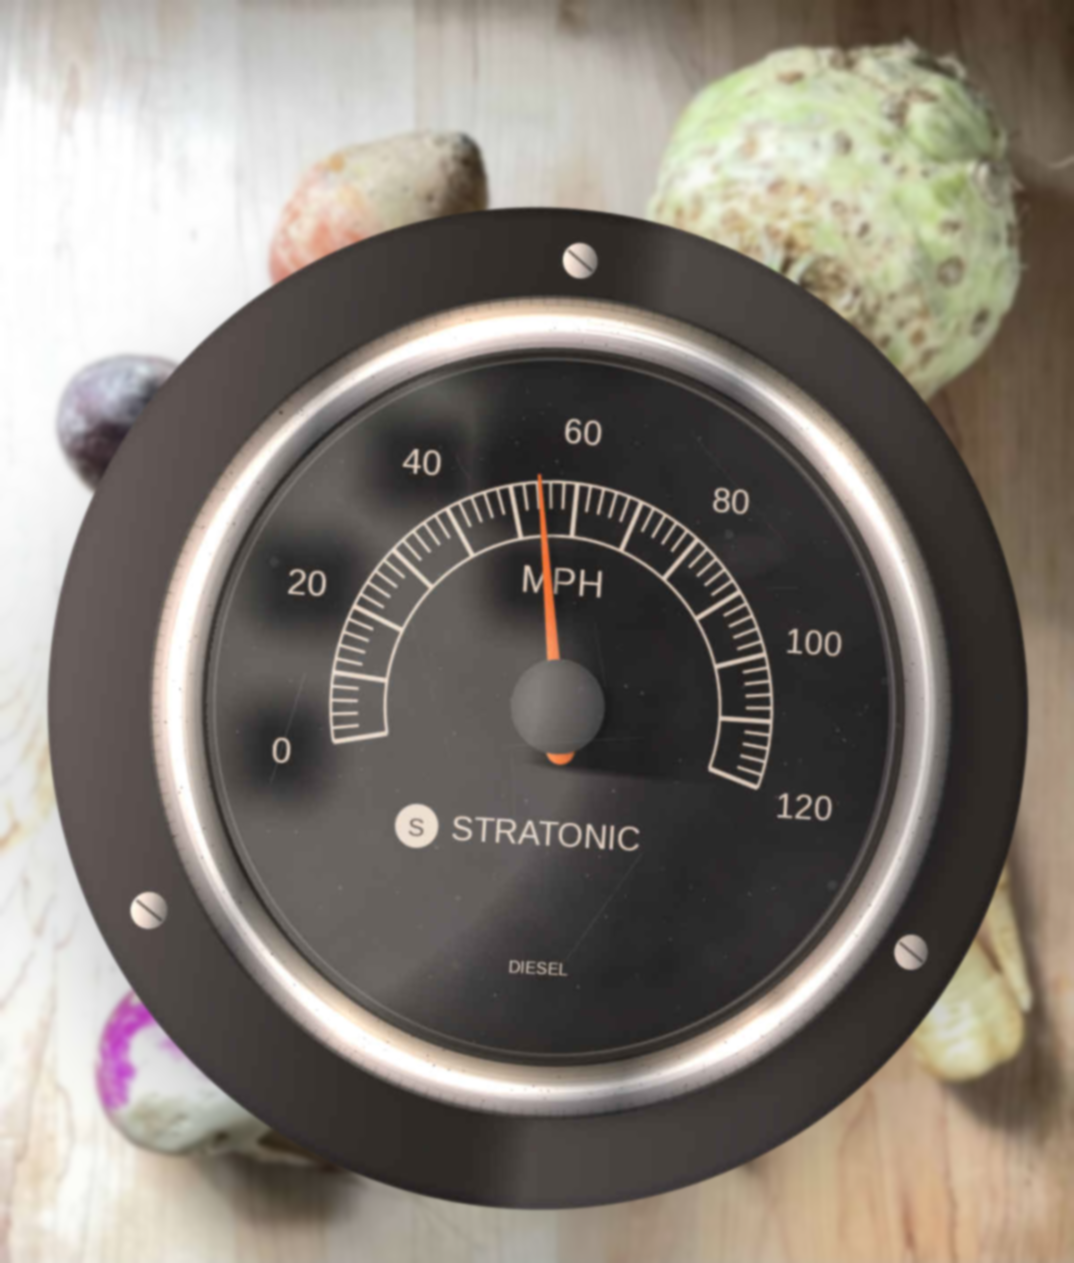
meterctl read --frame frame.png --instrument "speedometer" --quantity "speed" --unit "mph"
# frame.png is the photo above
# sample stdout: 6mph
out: 54mph
